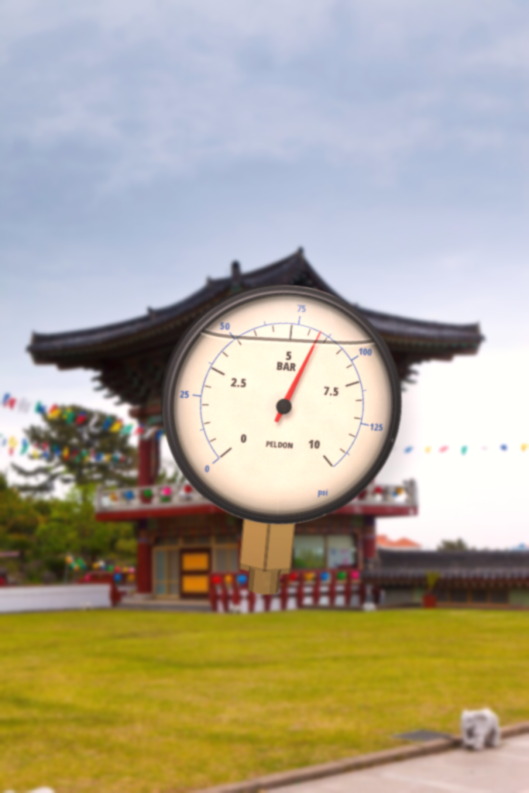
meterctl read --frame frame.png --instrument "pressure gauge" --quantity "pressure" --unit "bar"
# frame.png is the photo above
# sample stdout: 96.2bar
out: 5.75bar
